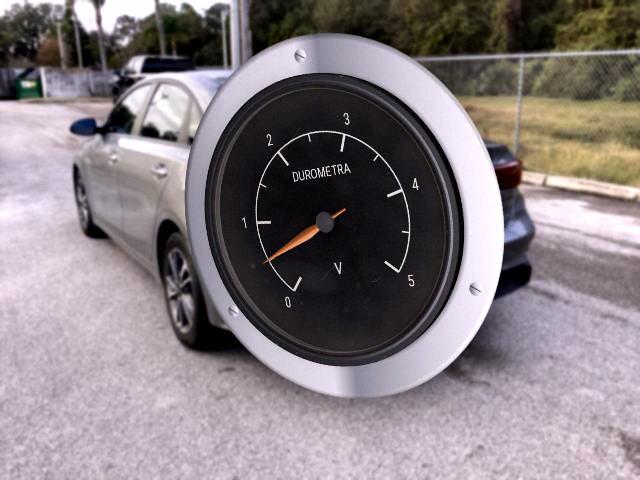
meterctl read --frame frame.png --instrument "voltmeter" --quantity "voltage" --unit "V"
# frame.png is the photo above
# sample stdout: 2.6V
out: 0.5V
